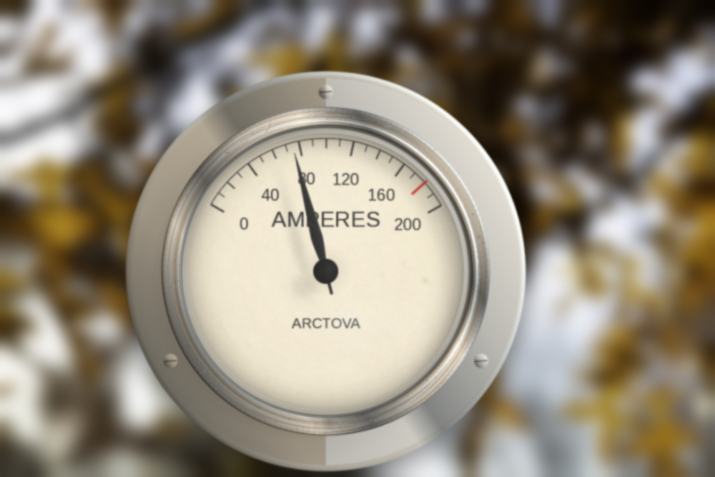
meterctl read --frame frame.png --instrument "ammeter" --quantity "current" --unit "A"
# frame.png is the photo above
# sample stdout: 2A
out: 75A
